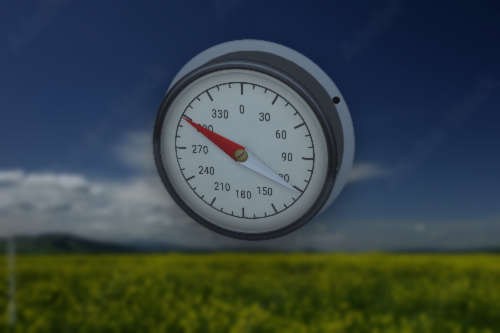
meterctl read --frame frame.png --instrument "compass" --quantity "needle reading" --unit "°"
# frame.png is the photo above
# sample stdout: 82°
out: 300°
